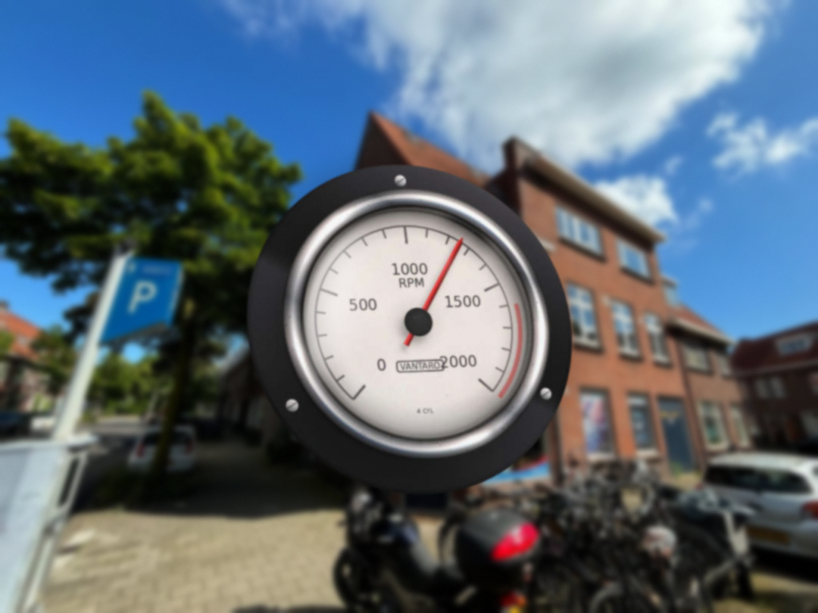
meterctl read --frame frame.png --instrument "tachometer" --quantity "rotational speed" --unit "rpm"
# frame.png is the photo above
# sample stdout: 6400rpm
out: 1250rpm
